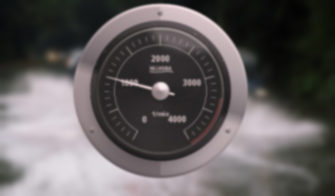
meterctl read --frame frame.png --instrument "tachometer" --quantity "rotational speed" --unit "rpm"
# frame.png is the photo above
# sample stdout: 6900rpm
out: 1000rpm
